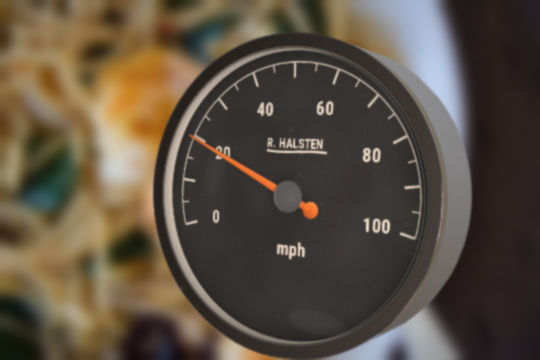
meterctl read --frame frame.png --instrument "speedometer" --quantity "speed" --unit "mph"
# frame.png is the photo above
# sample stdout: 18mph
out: 20mph
